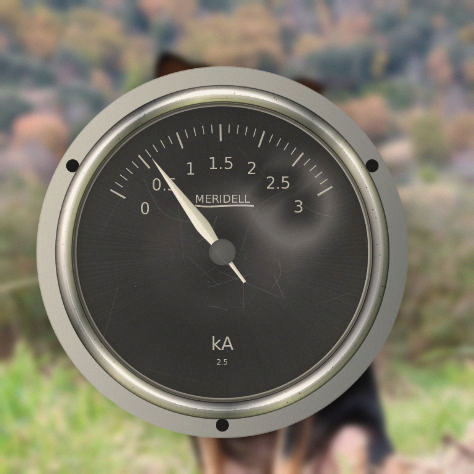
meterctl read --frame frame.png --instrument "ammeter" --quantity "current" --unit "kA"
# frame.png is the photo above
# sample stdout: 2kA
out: 0.6kA
